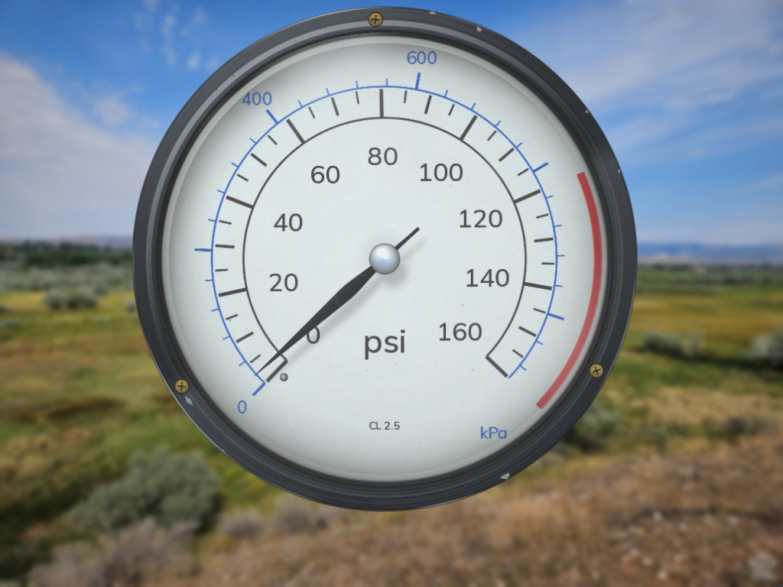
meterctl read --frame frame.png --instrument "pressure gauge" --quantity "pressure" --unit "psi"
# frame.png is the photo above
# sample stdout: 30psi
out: 2.5psi
